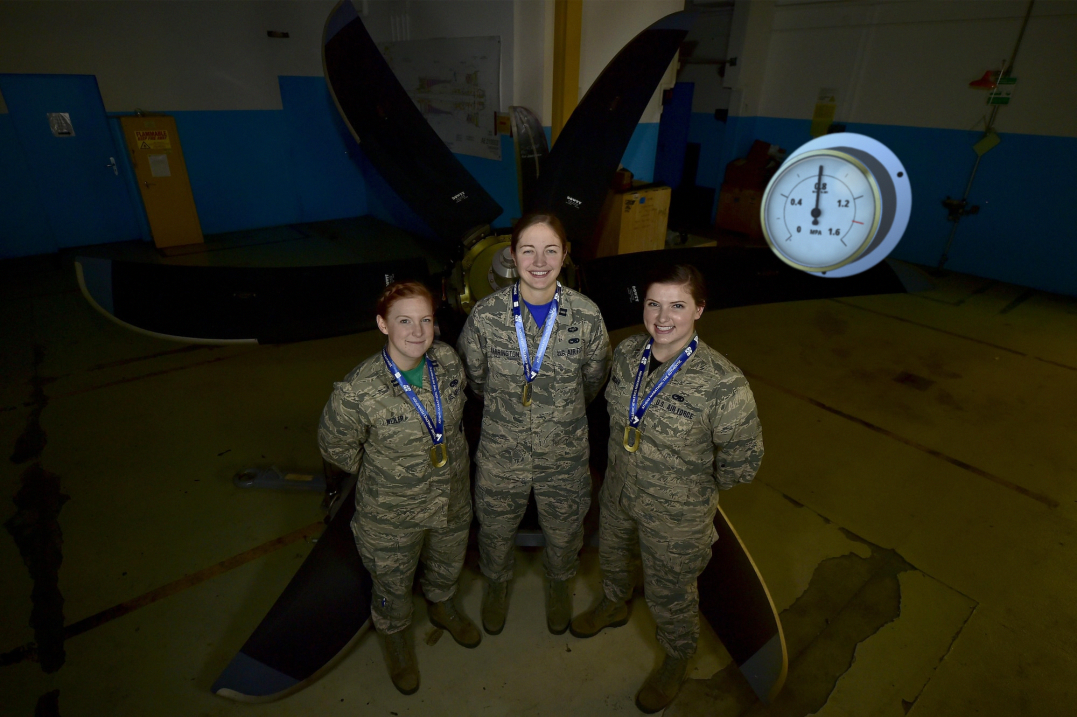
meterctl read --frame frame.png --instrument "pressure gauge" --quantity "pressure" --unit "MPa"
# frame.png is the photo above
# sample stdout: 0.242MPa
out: 0.8MPa
